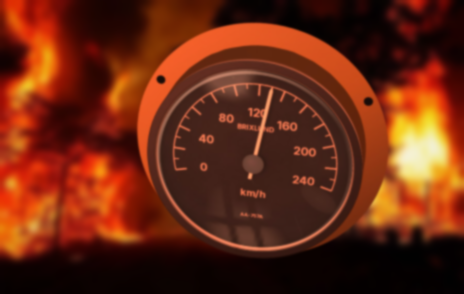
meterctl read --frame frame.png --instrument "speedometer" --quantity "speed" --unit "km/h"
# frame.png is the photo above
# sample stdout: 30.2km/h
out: 130km/h
